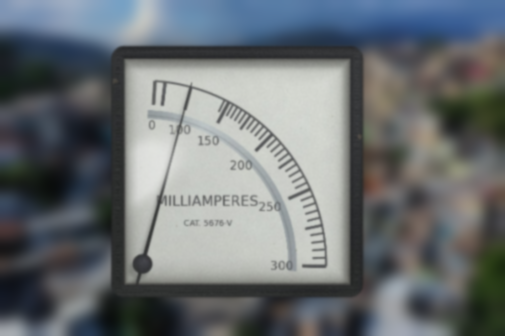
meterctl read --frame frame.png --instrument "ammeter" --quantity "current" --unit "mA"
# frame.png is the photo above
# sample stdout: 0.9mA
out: 100mA
